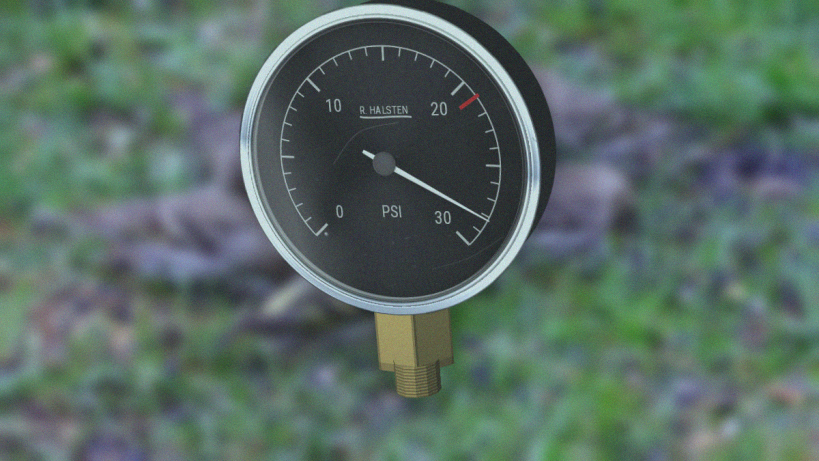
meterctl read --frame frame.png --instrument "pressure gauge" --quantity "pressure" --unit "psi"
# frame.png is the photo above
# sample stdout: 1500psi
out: 28psi
